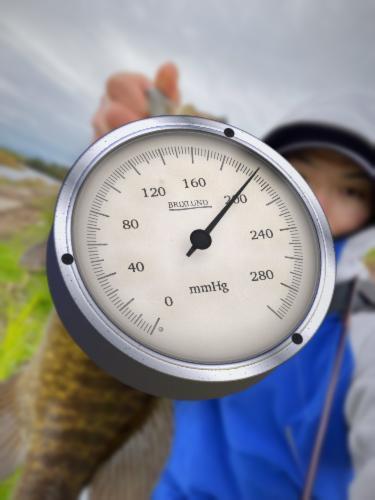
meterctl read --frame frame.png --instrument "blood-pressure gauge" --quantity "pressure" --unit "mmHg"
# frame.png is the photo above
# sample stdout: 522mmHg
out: 200mmHg
